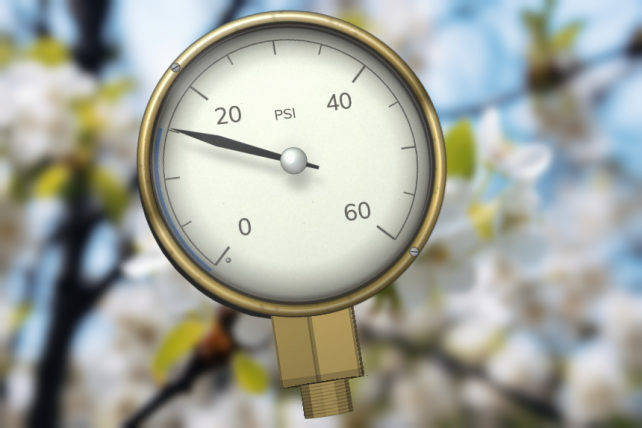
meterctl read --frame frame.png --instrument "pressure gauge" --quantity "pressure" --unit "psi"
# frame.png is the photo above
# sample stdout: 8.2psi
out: 15psi
